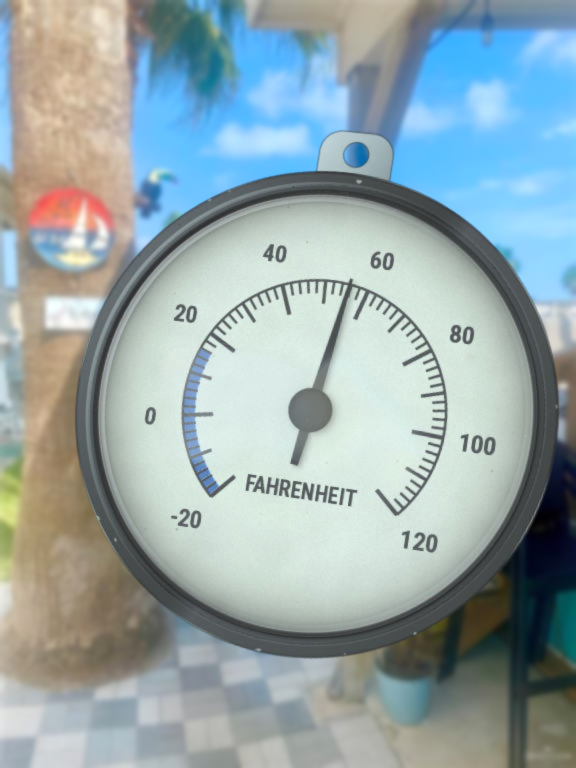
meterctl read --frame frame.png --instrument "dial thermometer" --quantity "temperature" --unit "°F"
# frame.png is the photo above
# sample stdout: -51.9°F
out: 56°F
